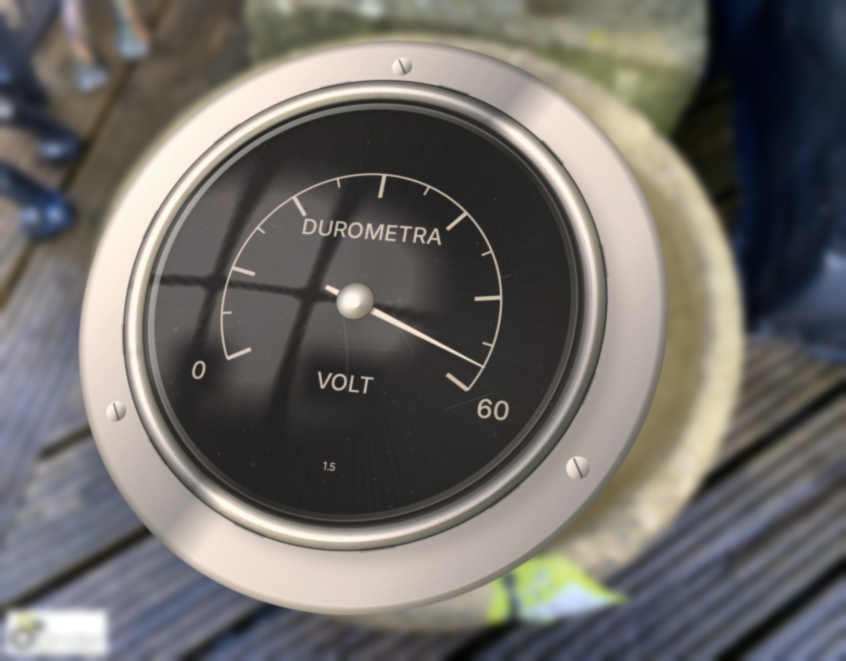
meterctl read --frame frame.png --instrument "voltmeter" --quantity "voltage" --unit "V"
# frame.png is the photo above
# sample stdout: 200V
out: 57.5V
